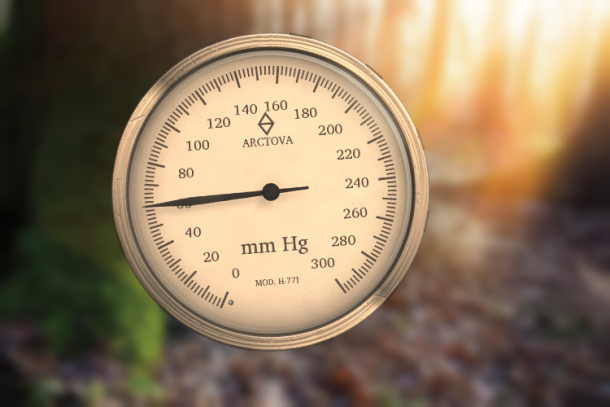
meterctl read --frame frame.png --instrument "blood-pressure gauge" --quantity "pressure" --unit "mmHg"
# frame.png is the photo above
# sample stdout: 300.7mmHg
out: 60mmHg
